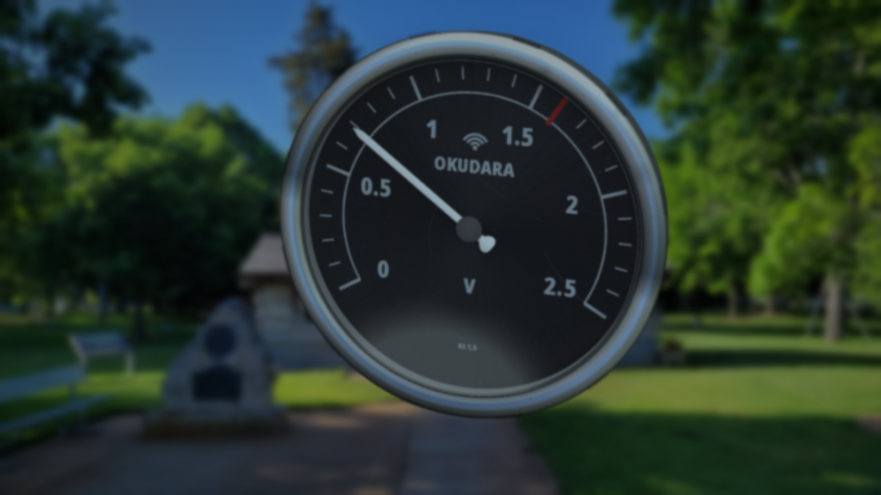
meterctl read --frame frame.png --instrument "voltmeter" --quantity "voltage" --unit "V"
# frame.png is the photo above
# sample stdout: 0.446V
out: 0.7V
